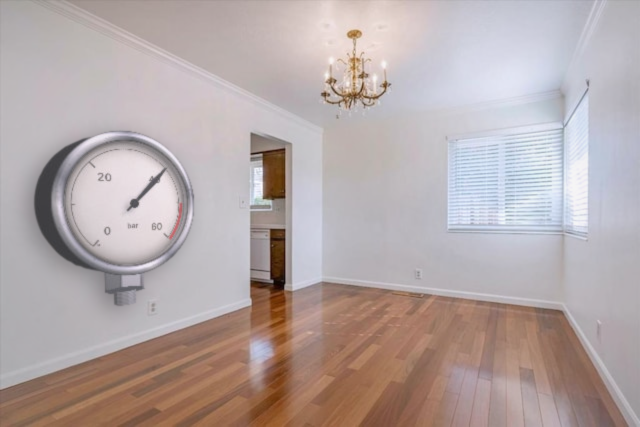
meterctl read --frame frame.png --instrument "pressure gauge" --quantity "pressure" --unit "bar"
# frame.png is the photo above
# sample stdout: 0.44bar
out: 40bar
